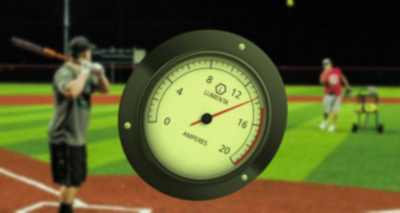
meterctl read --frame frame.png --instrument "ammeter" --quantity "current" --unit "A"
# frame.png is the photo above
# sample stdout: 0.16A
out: 13.5A
